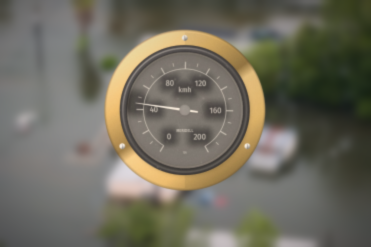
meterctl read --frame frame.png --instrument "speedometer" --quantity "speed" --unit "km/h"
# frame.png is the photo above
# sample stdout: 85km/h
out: 45km/h
